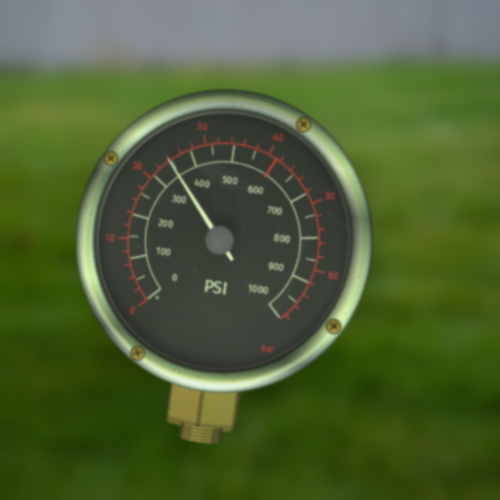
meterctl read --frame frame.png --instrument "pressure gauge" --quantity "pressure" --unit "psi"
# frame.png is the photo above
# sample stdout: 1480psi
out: 350psi
